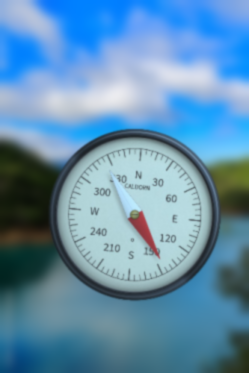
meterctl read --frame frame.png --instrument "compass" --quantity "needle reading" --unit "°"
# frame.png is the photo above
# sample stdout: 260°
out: 145°
